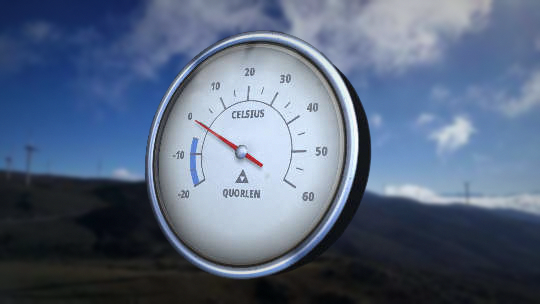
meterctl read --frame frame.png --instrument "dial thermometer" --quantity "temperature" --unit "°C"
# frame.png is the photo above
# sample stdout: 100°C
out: 0°C
